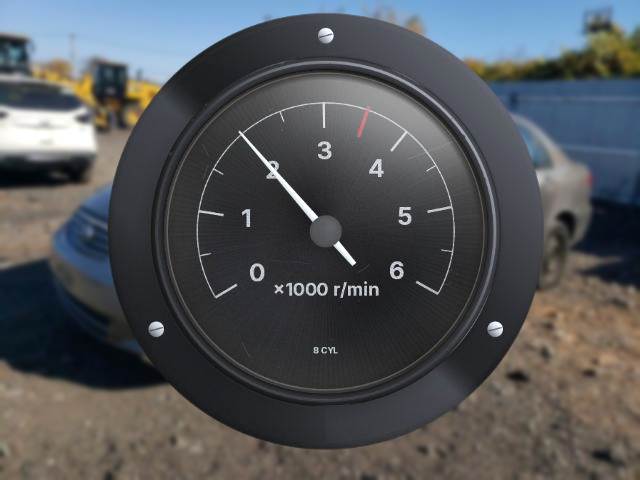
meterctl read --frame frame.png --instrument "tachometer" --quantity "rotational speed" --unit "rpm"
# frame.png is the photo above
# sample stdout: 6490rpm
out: 2000rpm
